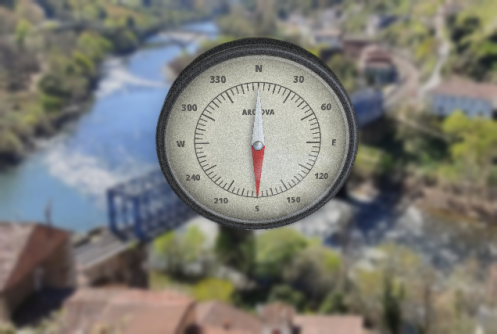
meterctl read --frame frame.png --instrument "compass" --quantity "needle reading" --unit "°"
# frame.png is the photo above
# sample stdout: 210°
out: 180°
